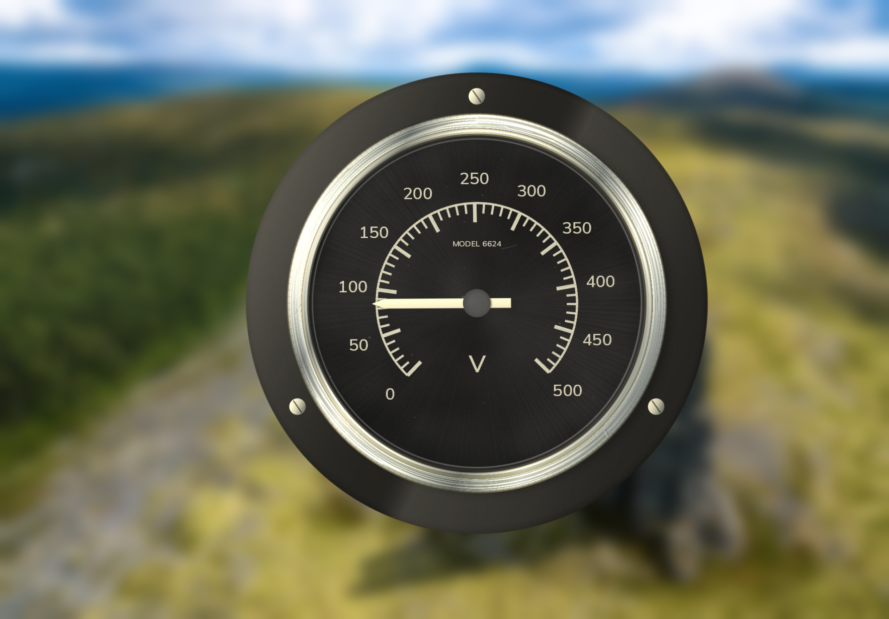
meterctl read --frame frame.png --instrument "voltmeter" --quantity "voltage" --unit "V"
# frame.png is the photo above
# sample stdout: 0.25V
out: 85V
